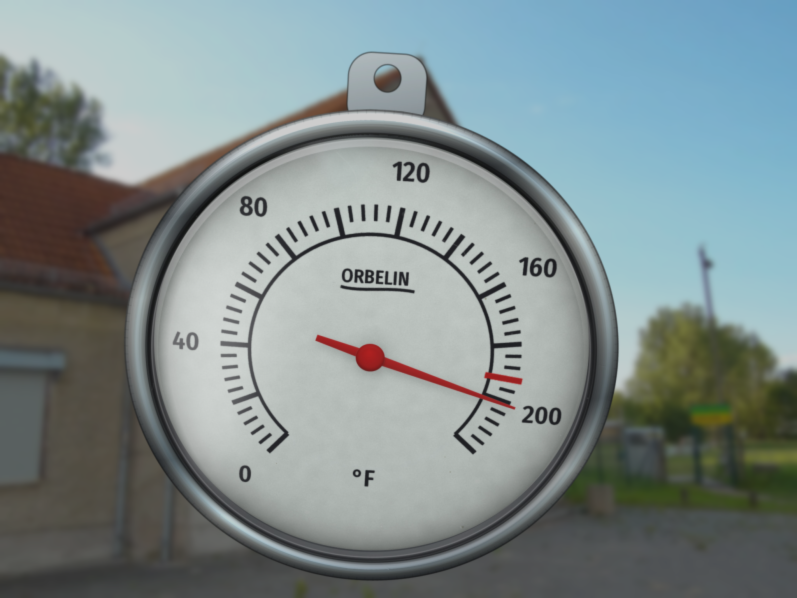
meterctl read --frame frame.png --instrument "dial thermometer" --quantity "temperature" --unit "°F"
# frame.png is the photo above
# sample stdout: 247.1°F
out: 200°F
